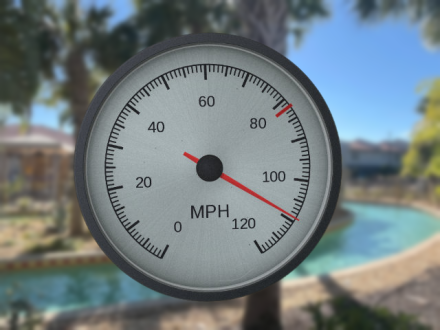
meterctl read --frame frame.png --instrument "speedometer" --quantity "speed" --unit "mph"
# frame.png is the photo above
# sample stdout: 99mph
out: 109mph
